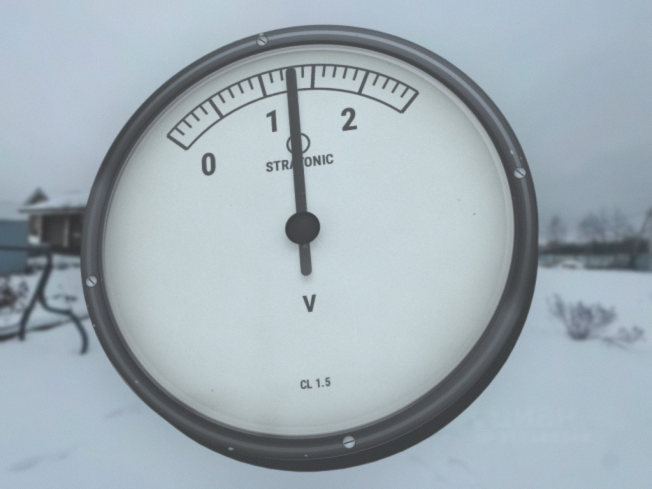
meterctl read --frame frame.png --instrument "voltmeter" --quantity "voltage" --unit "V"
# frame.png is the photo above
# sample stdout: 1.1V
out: 1.3V
